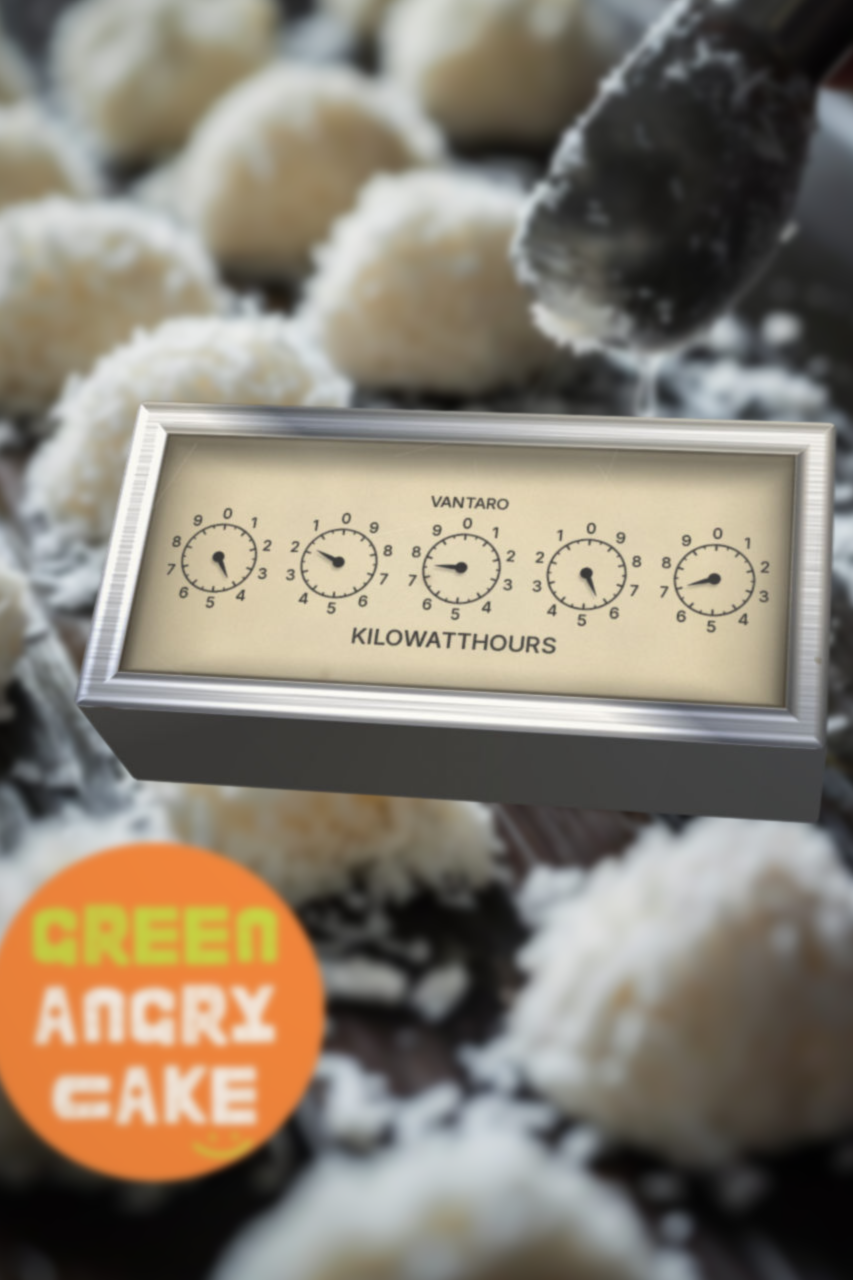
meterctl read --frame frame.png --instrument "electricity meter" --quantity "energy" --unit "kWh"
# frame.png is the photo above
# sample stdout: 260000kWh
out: 41757kWh
